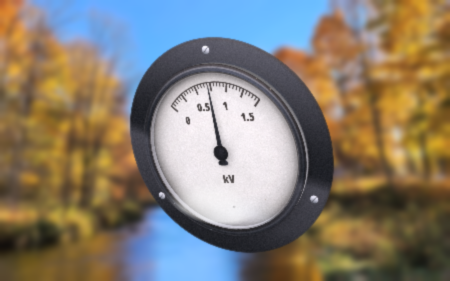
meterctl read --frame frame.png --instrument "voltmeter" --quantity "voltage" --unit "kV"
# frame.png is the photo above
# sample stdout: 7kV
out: 0.75kV
